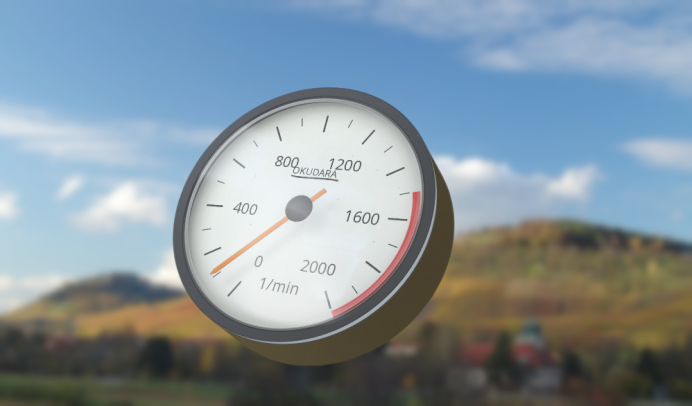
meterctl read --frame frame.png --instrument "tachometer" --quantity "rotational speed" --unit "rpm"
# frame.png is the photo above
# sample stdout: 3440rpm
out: 100rpm
